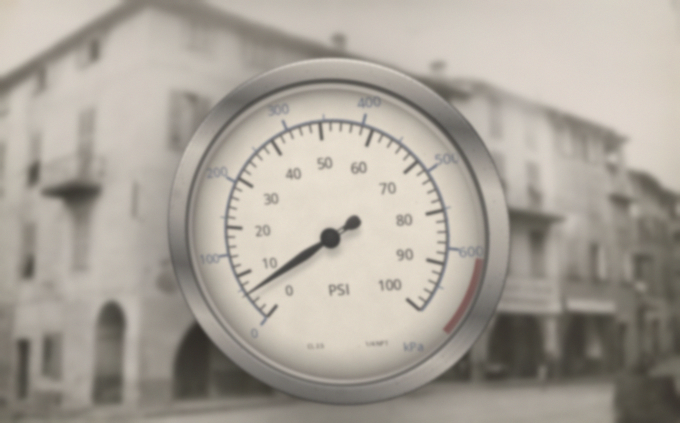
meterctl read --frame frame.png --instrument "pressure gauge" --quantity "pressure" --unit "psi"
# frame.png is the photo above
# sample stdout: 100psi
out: 6psi
